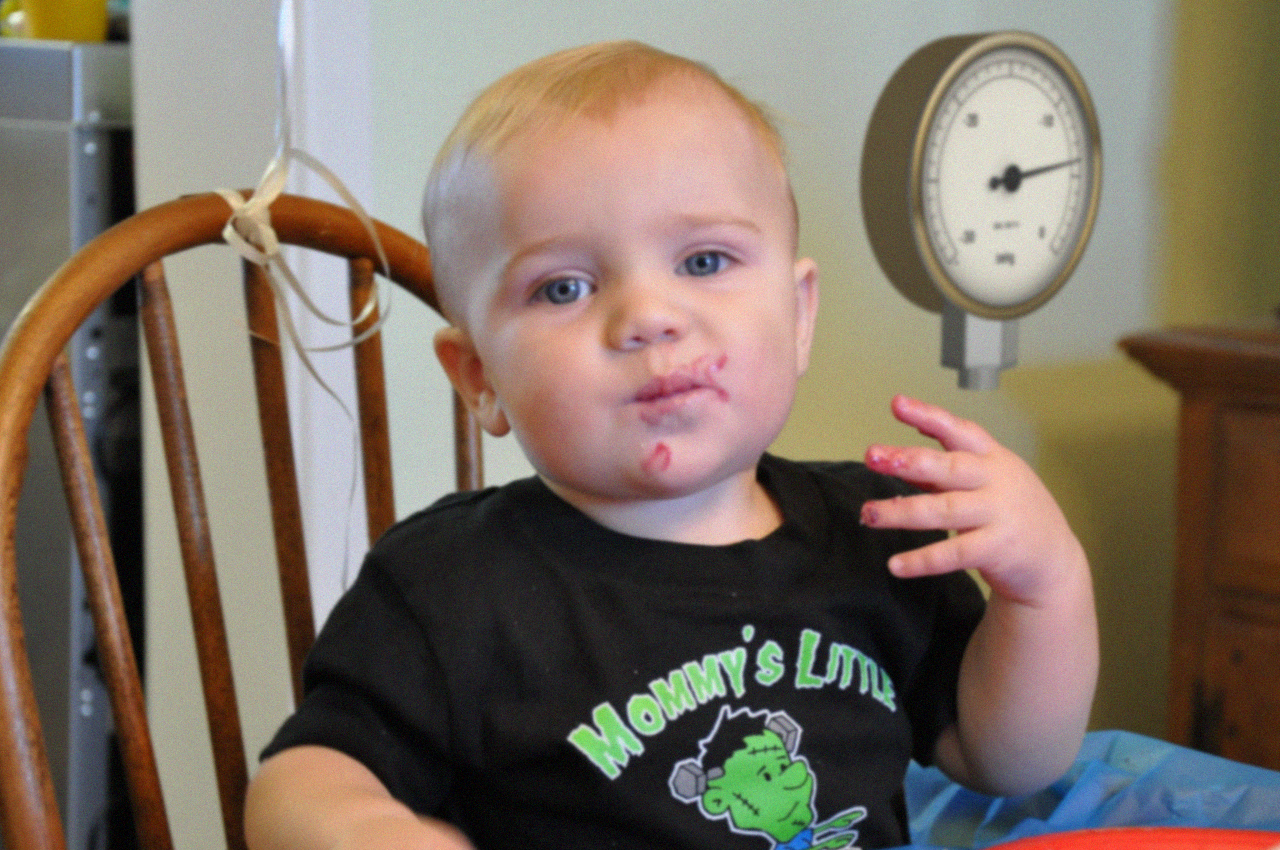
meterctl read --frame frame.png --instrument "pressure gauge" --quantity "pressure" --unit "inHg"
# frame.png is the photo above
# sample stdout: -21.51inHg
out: -6inHg
